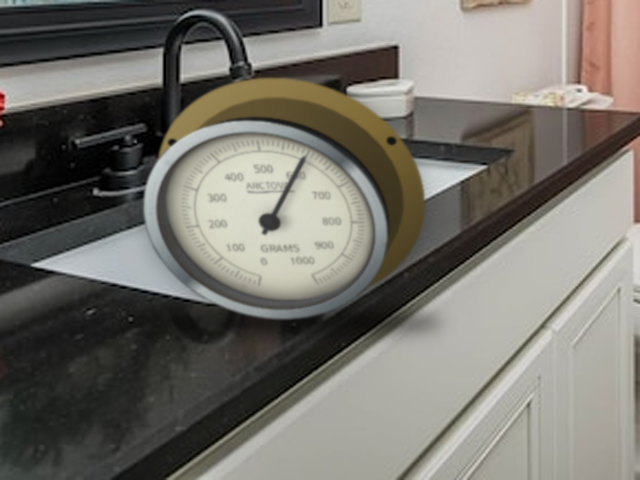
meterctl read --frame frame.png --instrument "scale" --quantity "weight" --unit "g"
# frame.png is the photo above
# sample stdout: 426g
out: 600g
